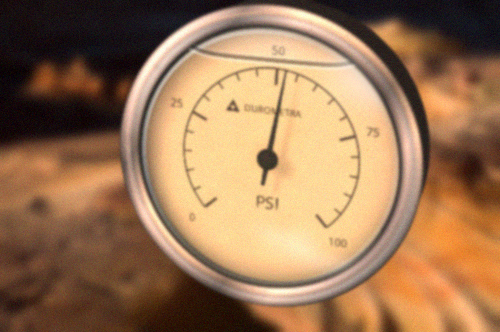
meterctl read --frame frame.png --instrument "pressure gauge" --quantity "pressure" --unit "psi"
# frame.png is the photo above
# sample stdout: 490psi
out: 52.5psi
